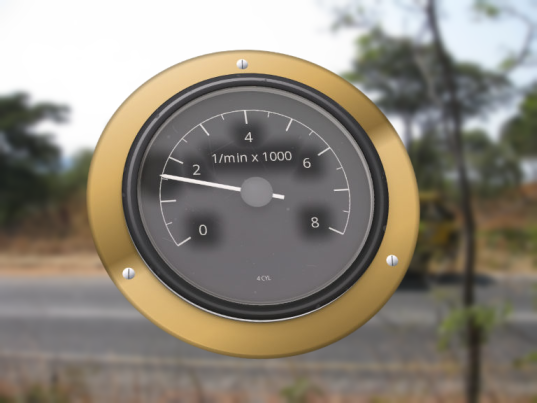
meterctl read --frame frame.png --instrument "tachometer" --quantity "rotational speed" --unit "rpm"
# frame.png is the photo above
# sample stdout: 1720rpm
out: 1500rpm
